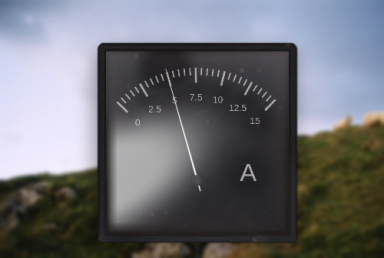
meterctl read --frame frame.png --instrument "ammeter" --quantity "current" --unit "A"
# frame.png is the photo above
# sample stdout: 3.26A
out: 5A
